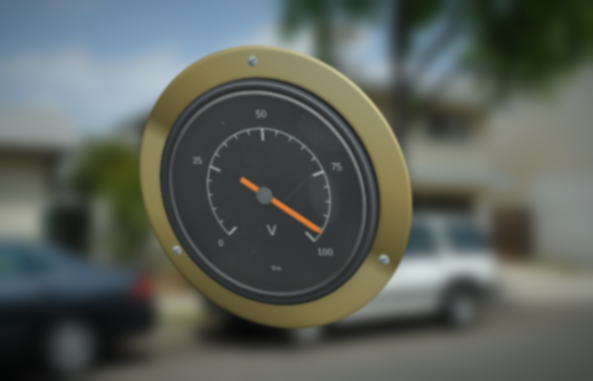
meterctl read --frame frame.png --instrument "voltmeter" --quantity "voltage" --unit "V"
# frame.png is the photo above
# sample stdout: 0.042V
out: 95V
